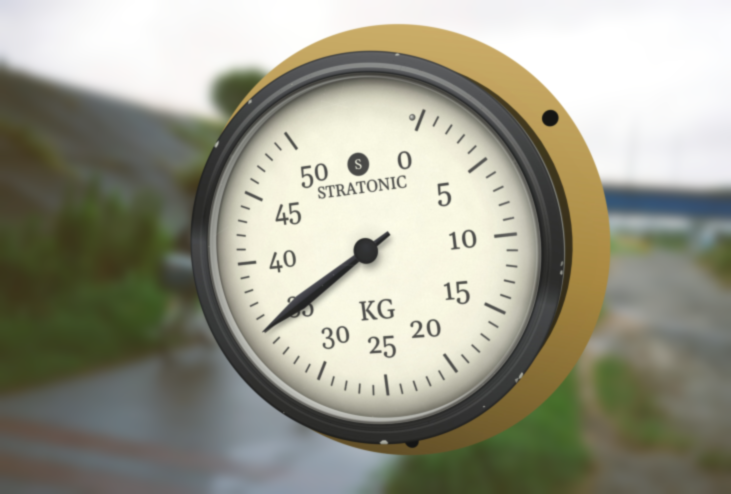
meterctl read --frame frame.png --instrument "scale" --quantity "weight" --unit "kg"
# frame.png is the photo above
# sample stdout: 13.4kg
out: 35kg
